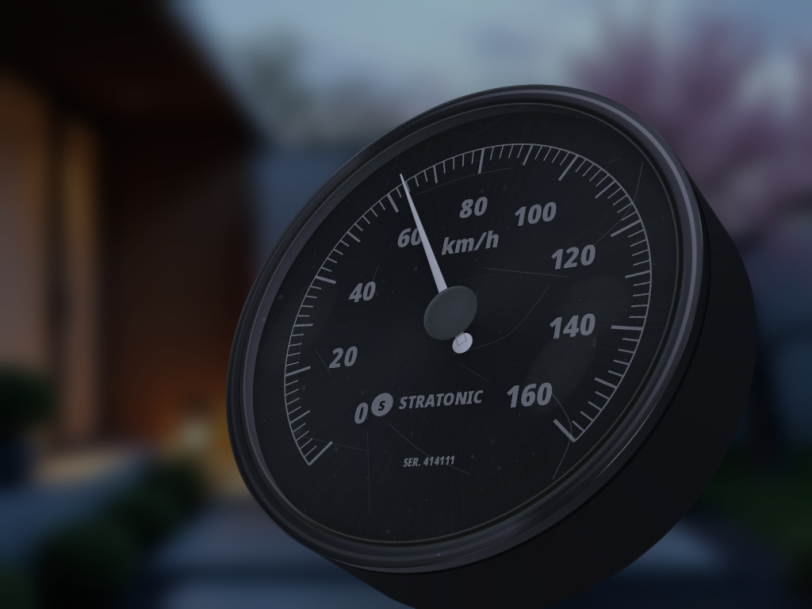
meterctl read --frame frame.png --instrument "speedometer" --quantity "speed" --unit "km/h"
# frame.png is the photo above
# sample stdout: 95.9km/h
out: 64km/h
